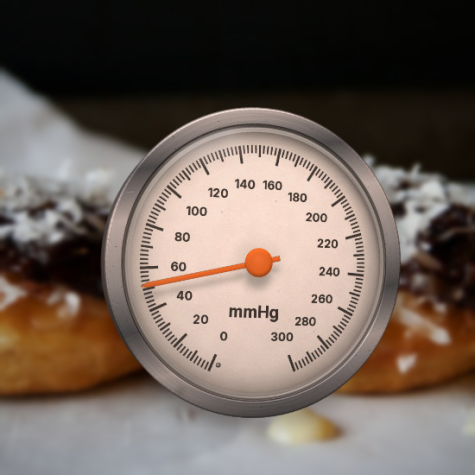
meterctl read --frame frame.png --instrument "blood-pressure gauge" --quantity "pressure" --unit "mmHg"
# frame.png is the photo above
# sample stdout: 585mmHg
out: 52mmHg
